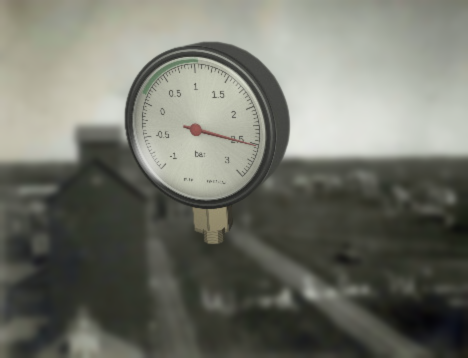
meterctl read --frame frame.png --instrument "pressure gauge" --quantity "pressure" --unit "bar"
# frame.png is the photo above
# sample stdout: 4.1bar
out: 2.5bar
